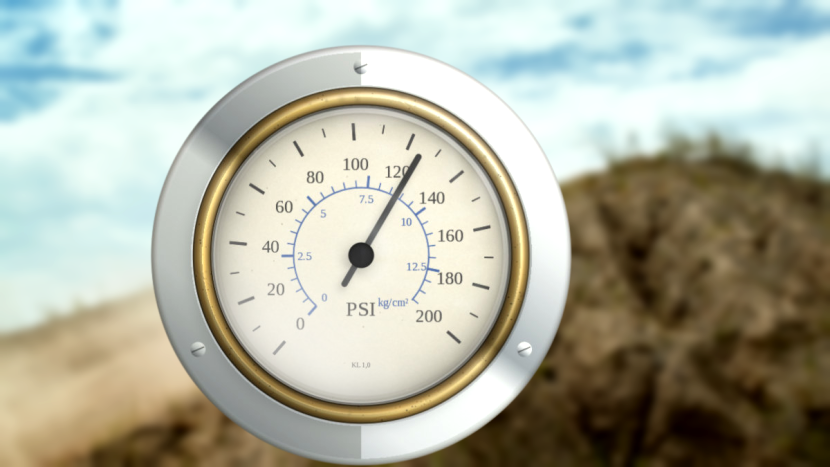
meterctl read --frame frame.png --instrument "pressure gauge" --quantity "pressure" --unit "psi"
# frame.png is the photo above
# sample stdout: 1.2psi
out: 125psi
